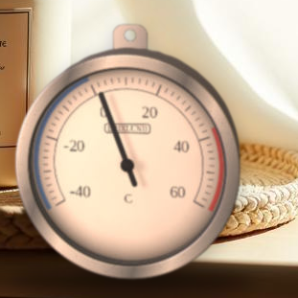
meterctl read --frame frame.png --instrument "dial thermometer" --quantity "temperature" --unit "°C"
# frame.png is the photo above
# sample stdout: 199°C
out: 2°C
